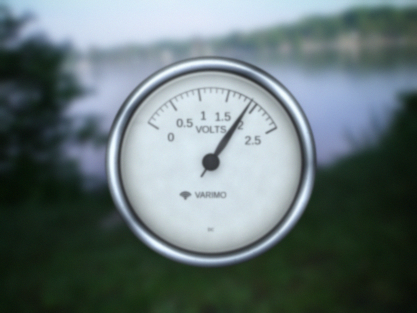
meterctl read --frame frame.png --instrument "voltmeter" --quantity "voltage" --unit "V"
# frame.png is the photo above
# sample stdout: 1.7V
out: 1.9V
